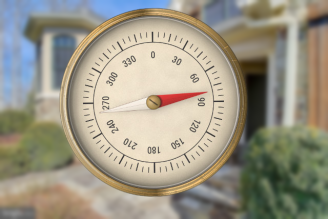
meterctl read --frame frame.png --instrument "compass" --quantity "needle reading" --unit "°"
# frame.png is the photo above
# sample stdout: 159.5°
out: 80°
